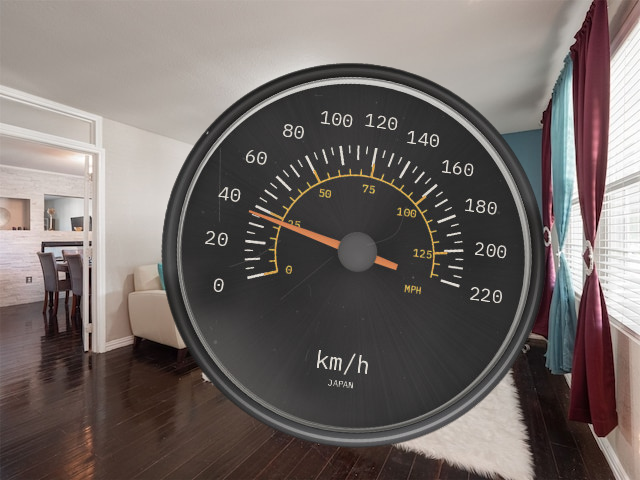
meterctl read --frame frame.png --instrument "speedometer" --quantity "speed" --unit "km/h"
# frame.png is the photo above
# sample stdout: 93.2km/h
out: 35km/h
